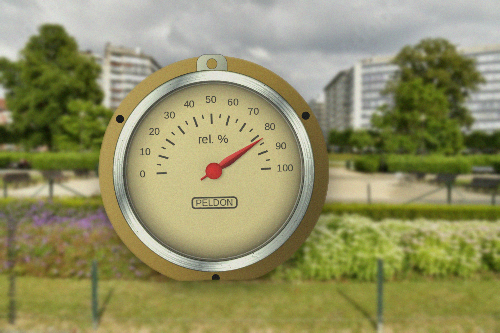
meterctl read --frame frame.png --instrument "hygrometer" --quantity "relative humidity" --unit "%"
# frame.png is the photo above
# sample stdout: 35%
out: 82.5%
